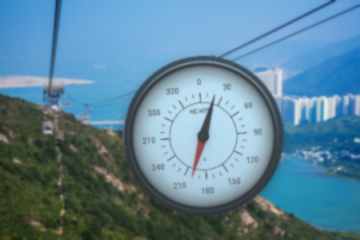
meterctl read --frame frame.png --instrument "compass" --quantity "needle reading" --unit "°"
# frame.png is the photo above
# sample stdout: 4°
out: 200°
